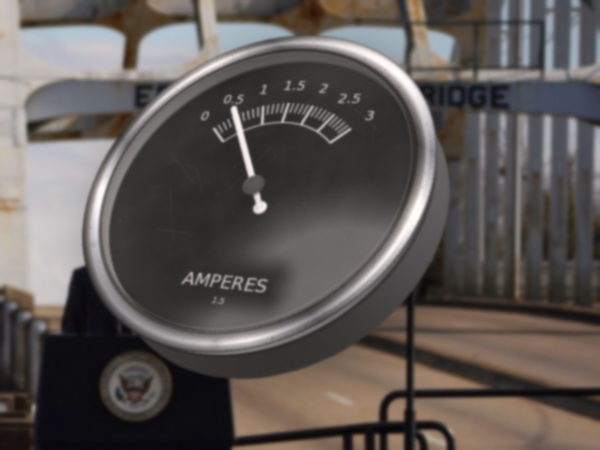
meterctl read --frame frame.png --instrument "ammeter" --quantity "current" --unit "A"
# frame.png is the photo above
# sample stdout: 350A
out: 0.5A
